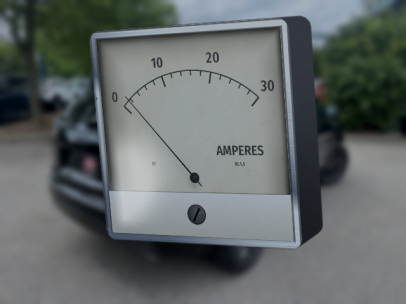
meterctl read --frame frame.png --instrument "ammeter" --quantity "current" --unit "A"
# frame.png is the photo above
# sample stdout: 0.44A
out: 2A
